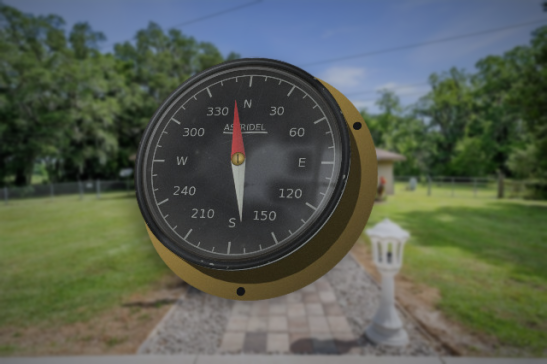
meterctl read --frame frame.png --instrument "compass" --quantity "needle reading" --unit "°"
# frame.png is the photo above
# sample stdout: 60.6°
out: 350°
